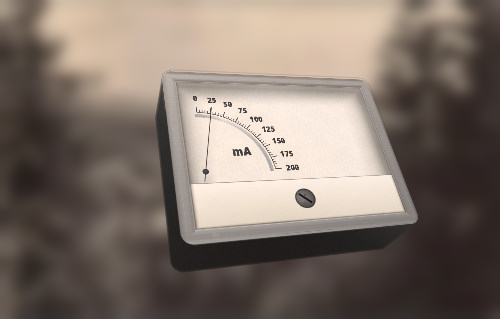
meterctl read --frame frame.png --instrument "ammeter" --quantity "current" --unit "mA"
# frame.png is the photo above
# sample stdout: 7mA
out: 25mA
